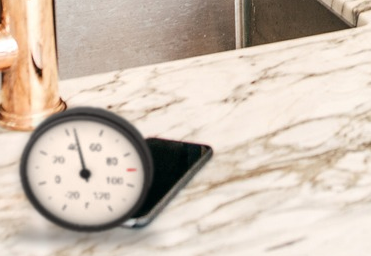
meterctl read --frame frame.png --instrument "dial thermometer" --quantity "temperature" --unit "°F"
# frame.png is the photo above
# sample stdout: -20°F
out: 45°F
